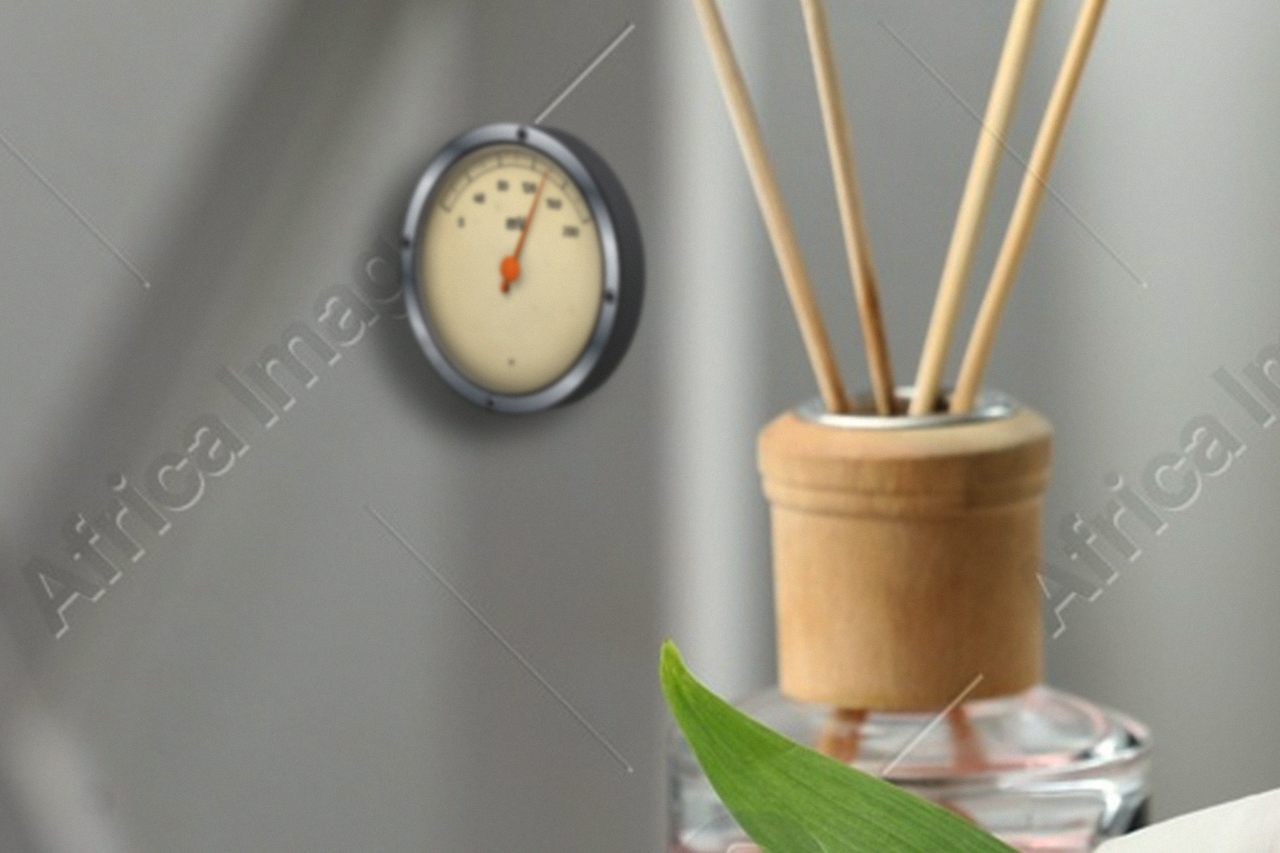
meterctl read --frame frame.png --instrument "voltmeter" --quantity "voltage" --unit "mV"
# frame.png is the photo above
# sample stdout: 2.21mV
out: 140mV
